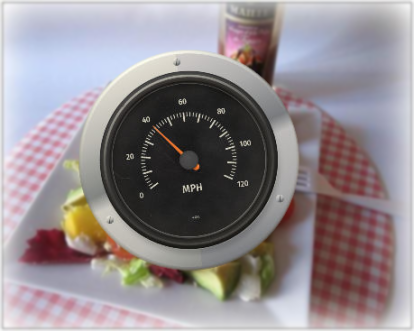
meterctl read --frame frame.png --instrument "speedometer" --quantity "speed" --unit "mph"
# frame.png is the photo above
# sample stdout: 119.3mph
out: 40mph
